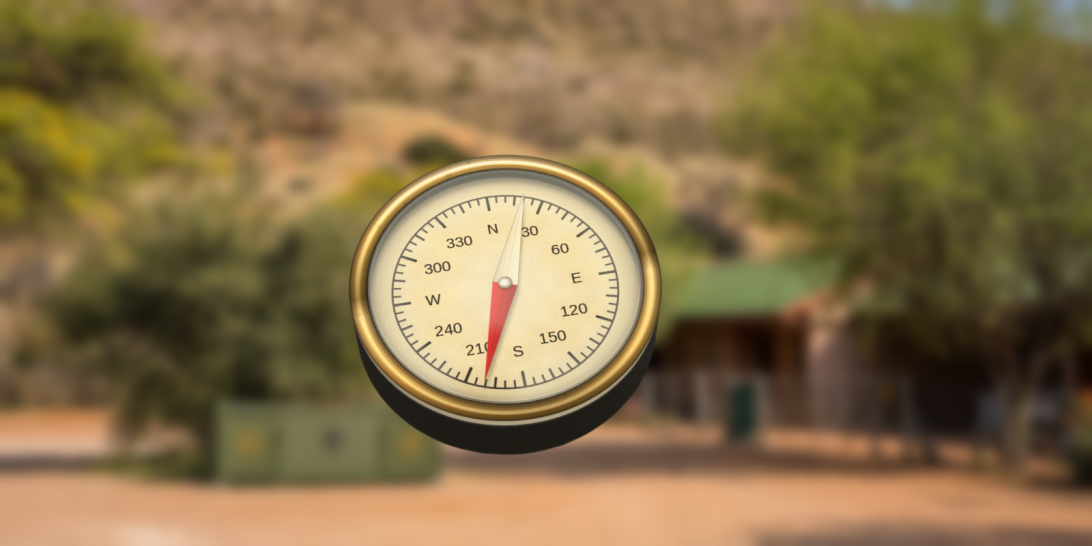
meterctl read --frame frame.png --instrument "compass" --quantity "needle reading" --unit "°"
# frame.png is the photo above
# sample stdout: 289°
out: 200°
